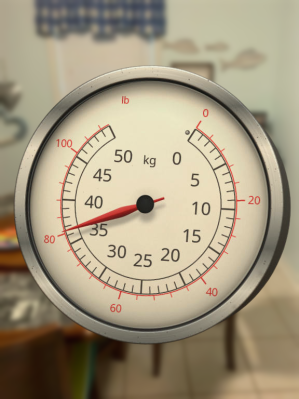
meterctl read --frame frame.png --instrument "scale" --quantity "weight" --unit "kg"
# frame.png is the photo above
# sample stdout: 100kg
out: 36.5kg
